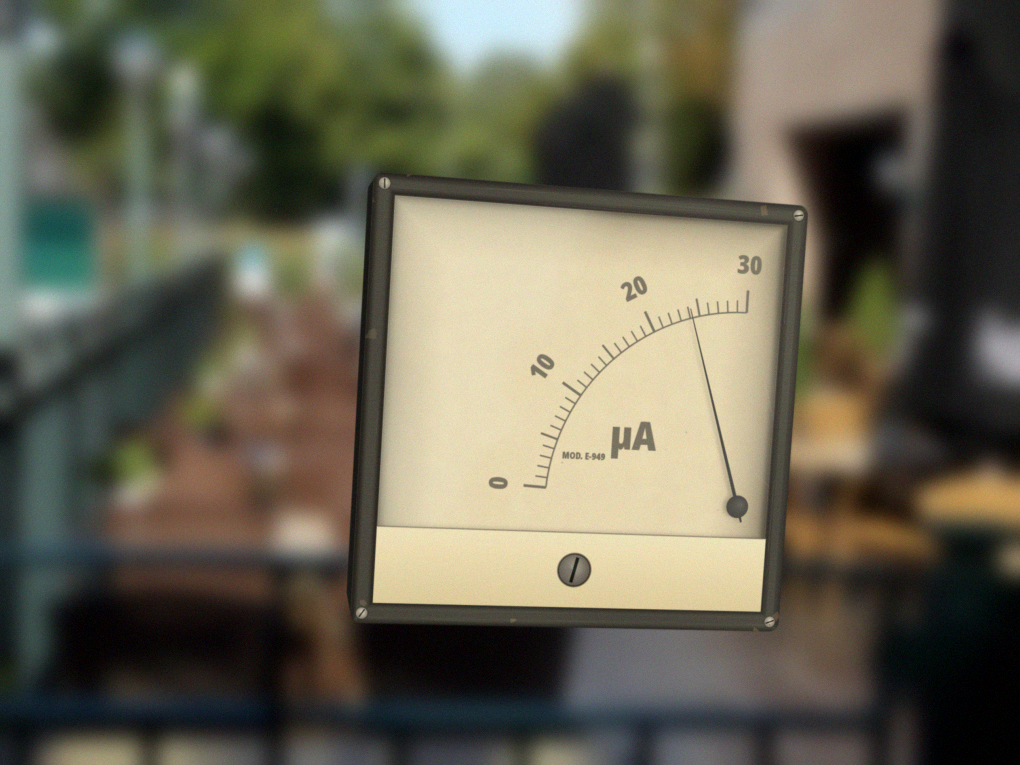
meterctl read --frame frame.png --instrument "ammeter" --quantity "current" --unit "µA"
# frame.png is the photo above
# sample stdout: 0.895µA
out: 24µA
